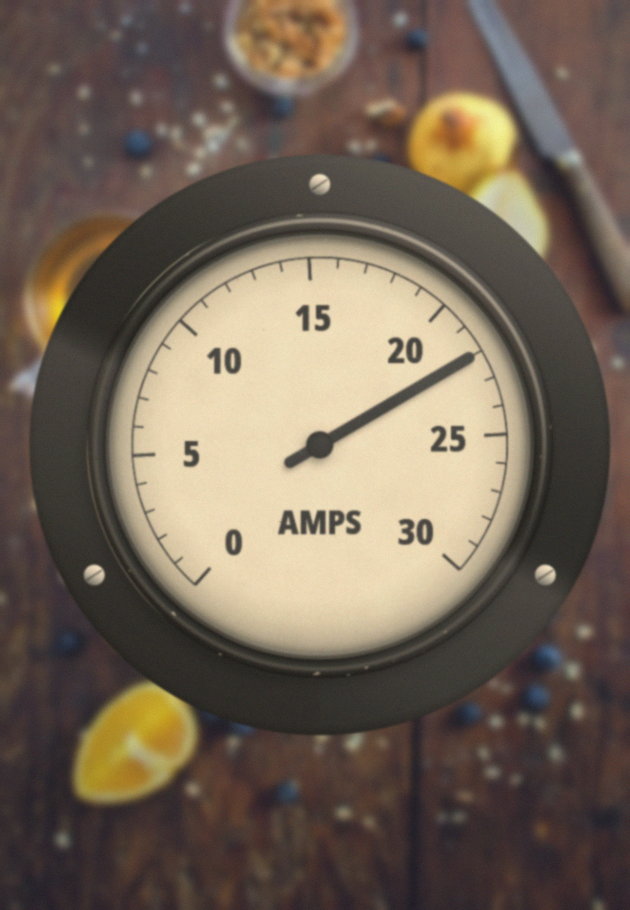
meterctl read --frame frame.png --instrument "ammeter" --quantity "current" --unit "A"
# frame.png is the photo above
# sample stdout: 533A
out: 22A
